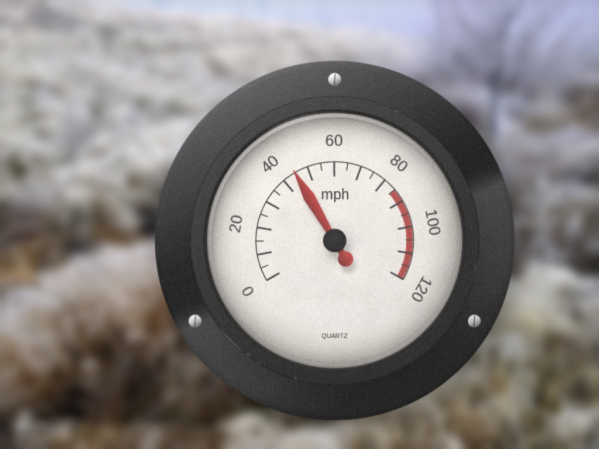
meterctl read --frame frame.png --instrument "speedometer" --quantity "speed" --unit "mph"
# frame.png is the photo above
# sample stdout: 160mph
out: 45mph
